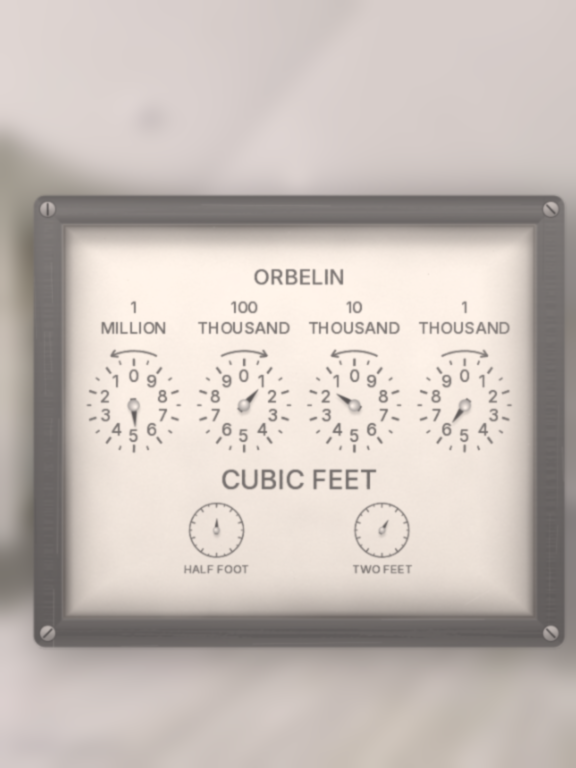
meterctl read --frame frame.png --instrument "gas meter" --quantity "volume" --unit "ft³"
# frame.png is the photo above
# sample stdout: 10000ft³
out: 511600ft³
